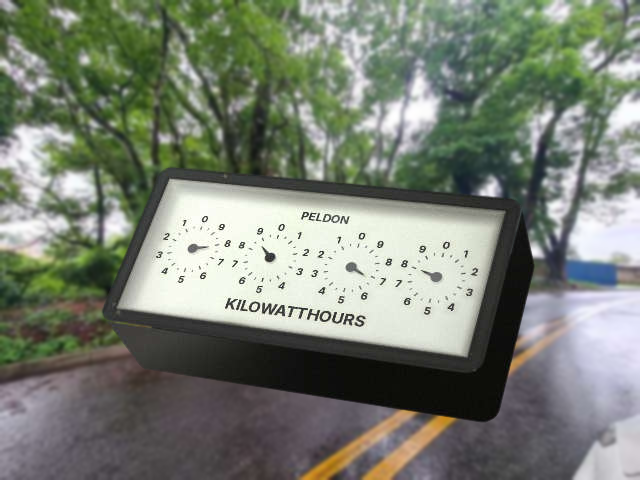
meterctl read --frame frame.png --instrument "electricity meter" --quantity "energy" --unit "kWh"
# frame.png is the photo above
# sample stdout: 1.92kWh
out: 7868kWh
